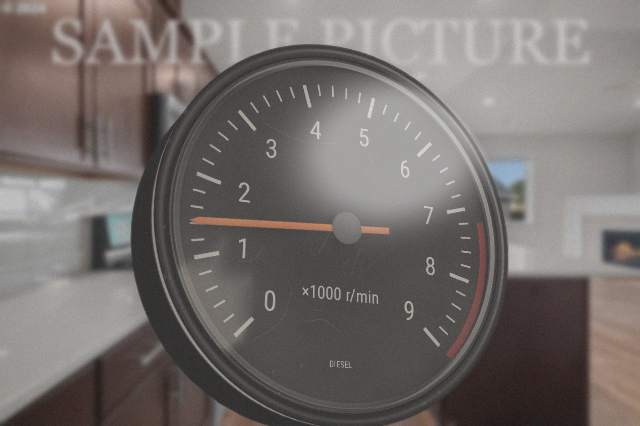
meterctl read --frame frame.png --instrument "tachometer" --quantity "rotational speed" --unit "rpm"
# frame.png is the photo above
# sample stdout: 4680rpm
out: 1400rpm
